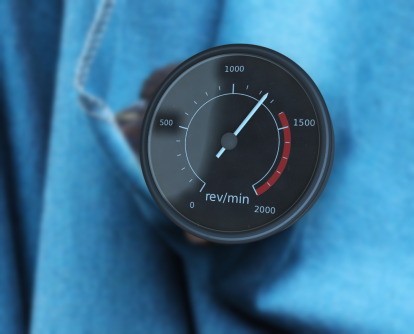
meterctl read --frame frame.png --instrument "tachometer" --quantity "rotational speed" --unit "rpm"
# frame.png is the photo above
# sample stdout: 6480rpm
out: 1250rpm
